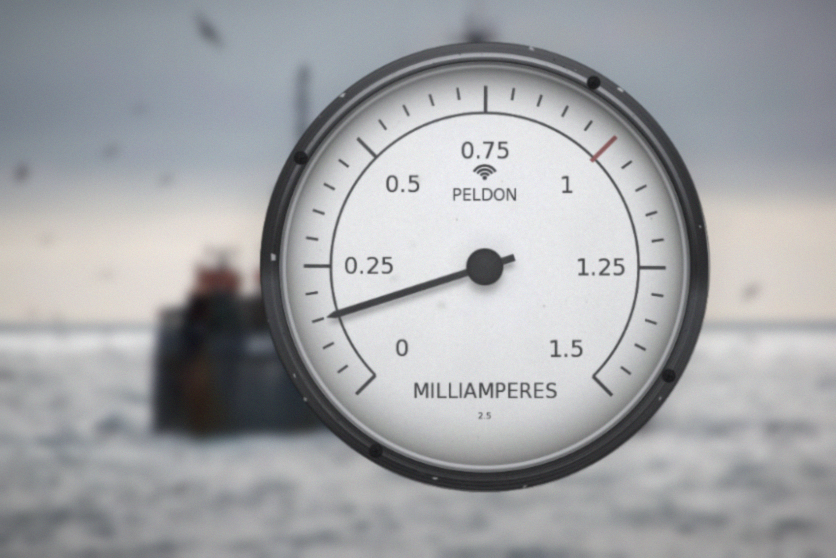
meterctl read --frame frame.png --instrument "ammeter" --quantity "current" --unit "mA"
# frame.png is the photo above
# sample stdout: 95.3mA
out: 0.15mA
